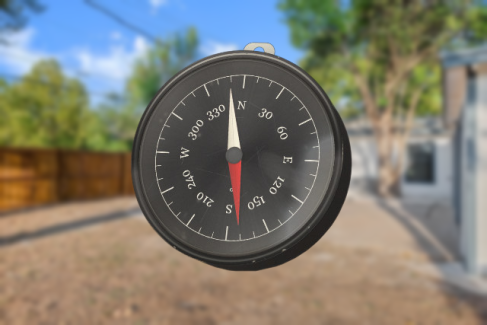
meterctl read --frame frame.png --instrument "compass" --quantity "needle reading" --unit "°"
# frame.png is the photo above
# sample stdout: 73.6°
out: 170°
